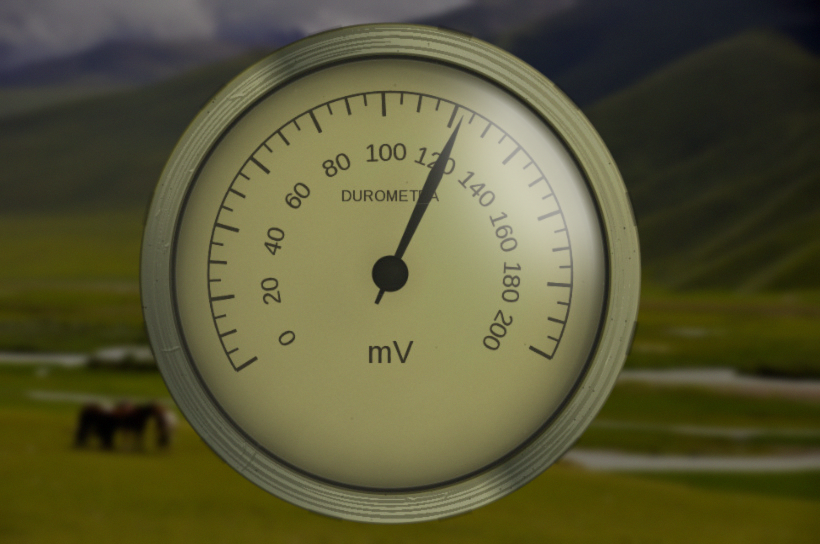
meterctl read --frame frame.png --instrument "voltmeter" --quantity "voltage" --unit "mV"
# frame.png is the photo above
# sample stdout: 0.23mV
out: 122.5mV
